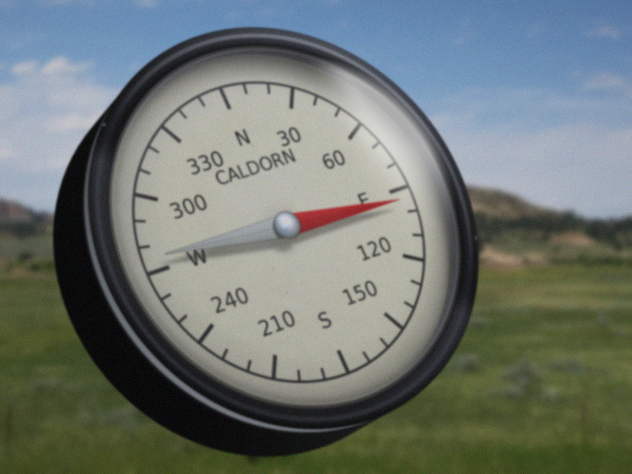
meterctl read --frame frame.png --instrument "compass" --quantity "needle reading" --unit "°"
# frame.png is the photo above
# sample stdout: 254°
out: 95°
